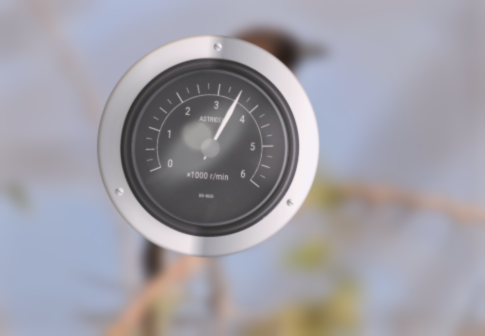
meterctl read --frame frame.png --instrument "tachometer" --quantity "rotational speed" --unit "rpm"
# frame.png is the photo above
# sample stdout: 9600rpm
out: 3500rpm
